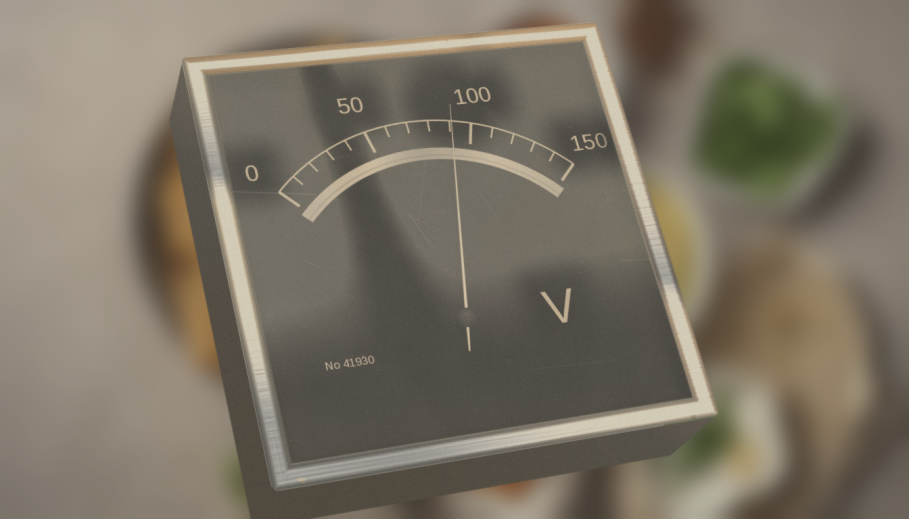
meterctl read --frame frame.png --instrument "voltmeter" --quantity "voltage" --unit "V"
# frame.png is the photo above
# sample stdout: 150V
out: 90V
